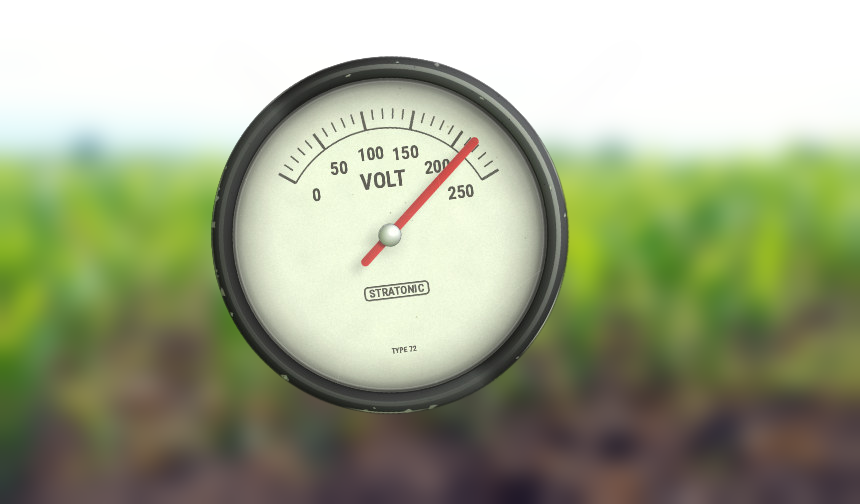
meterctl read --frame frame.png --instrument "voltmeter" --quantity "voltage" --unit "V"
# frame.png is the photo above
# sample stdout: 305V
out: 215V
